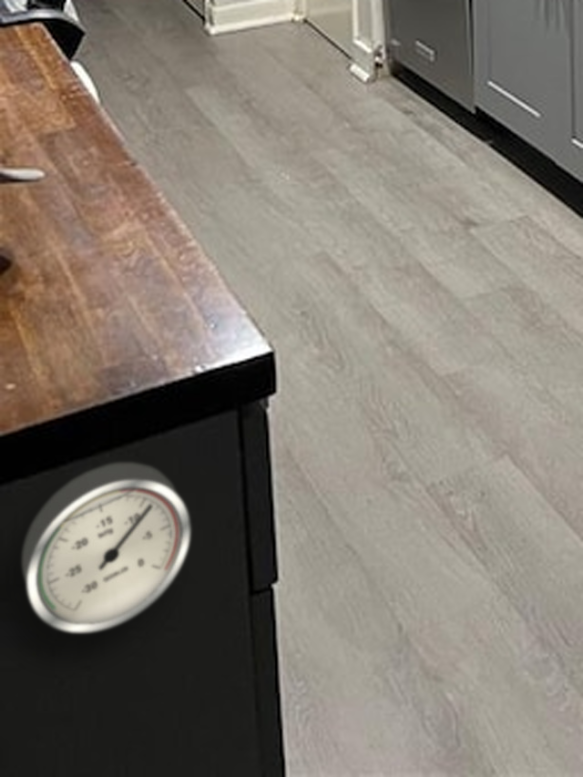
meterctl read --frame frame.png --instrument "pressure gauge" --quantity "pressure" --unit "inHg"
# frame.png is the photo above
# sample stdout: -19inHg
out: -9inHg
